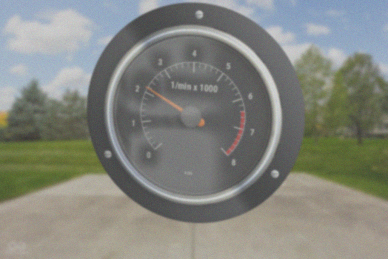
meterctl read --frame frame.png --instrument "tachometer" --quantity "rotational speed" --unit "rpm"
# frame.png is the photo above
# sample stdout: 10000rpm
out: 2200rpm
